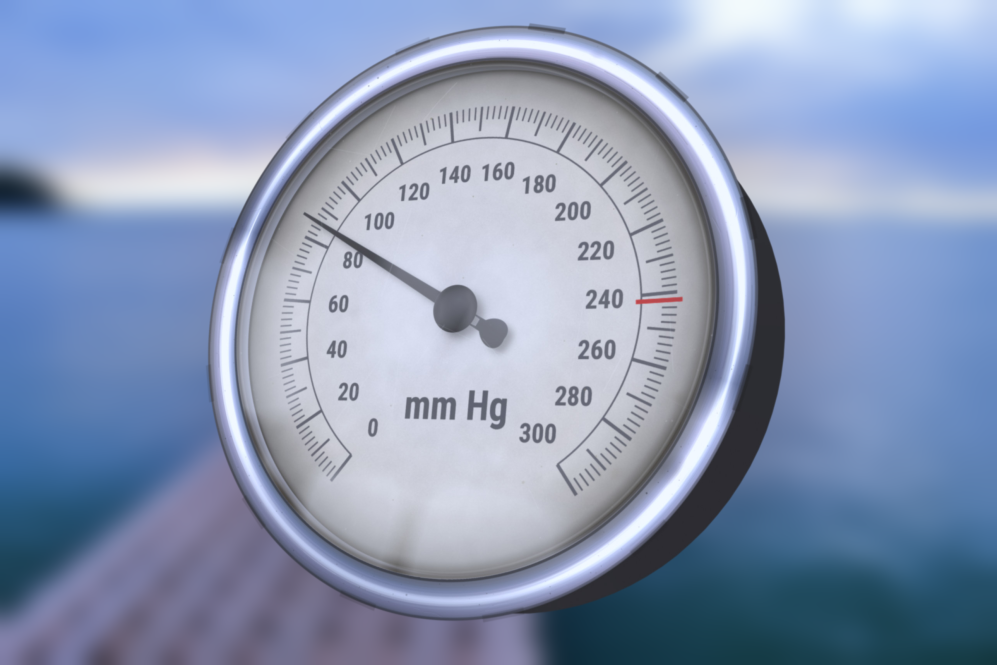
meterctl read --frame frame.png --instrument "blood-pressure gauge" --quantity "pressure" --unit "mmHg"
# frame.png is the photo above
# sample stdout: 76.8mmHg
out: 86mmHg
